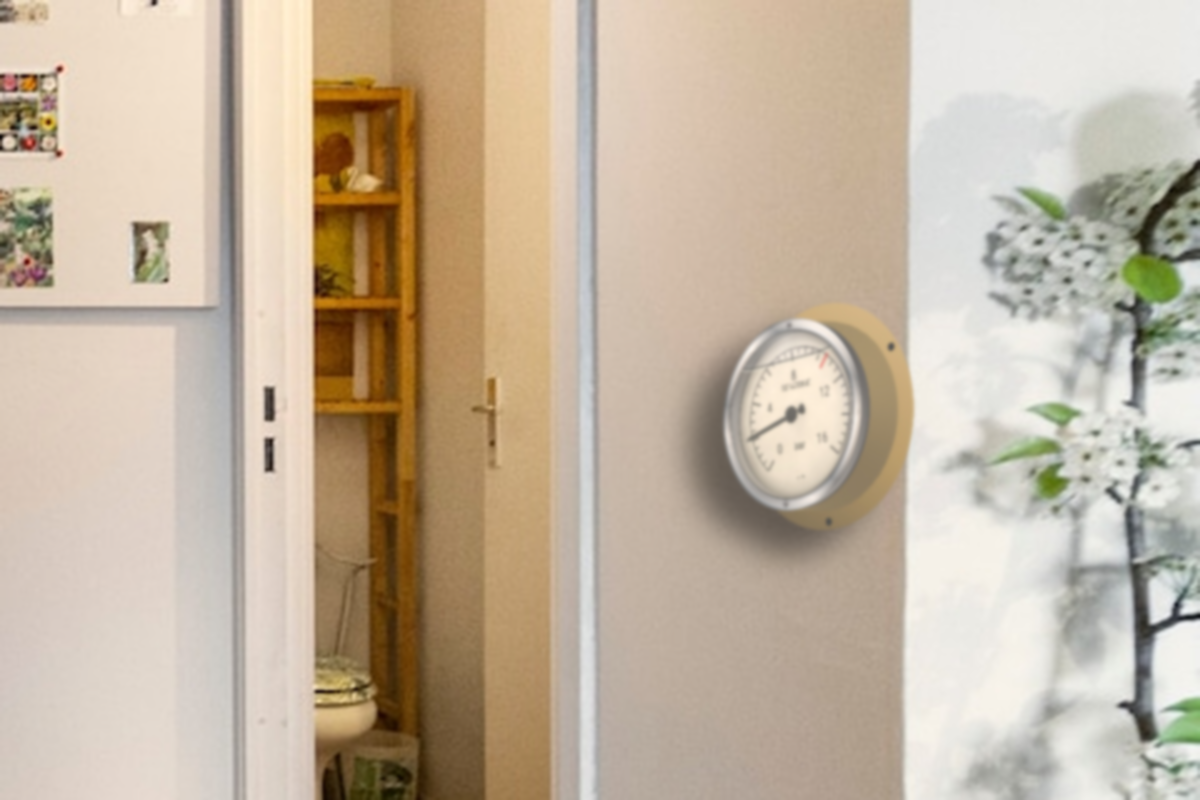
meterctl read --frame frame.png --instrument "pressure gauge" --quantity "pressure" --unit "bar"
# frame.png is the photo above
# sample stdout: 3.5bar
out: 2bar
